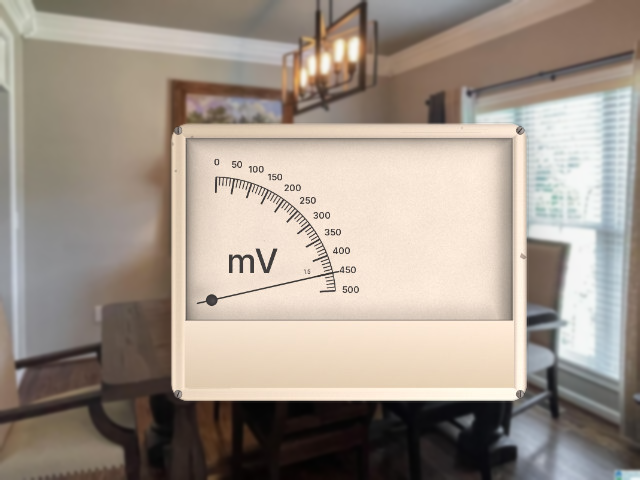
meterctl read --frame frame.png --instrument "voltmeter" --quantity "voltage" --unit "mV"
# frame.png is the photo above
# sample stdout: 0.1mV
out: 450mV
